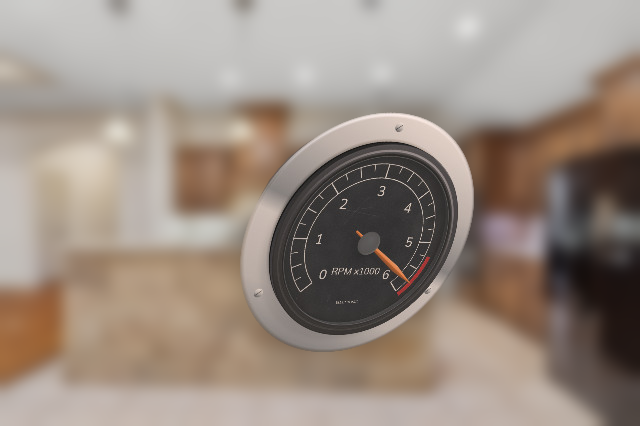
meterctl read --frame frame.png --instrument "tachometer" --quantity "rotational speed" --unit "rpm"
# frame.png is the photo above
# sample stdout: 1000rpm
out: 5750rpm
